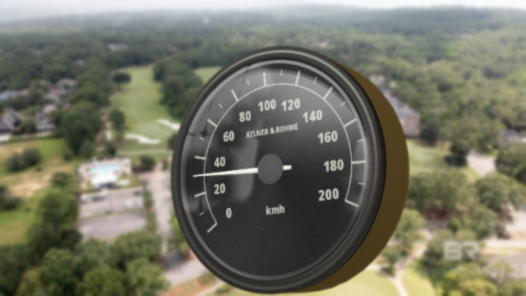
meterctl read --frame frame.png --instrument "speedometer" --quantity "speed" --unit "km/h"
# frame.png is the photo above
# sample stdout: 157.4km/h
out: 30km/h
